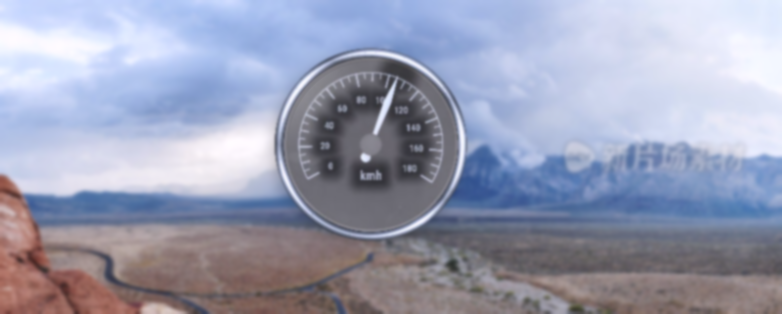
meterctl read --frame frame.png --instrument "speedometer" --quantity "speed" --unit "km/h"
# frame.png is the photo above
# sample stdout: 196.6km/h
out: 105km/h
